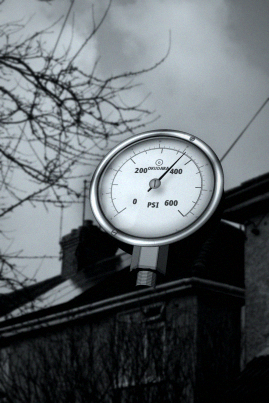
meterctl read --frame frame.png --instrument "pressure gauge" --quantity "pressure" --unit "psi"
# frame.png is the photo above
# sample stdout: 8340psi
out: 375psi
